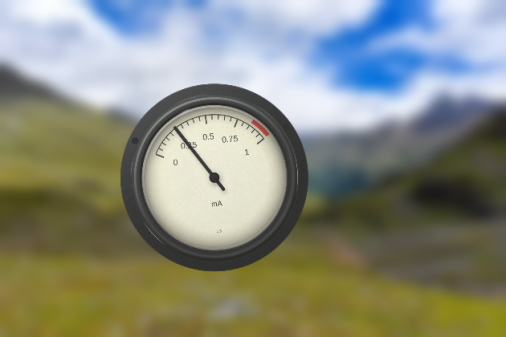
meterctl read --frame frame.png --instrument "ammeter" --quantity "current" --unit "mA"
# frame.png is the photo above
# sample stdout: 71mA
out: 0.25mA
